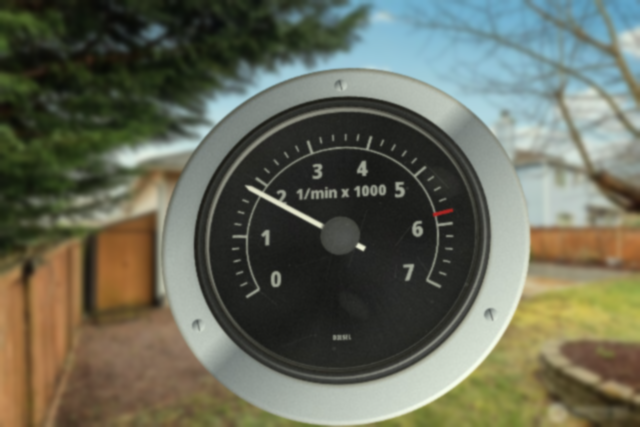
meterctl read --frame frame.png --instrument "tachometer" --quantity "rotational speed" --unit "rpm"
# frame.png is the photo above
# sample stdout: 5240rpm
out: 1800rpm
